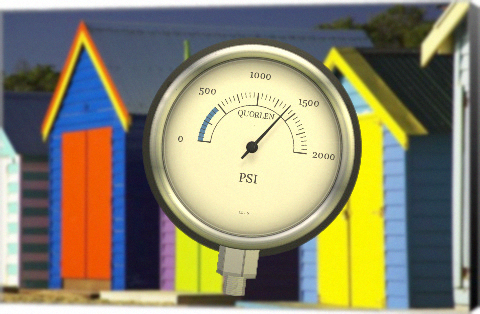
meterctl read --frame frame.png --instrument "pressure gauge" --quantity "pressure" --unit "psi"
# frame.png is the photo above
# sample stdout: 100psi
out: 1400psi
